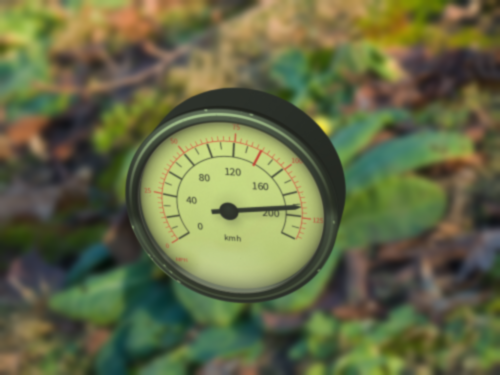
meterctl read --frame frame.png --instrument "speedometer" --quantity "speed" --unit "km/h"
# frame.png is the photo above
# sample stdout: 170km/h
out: 190km/h
